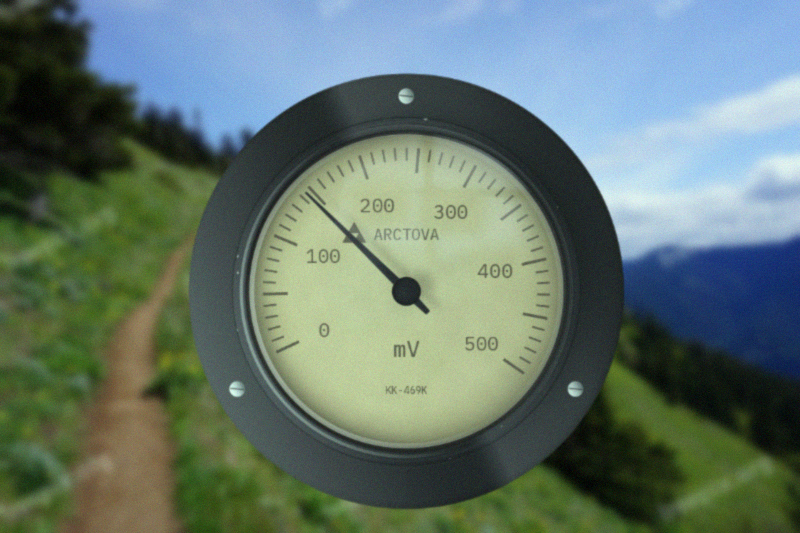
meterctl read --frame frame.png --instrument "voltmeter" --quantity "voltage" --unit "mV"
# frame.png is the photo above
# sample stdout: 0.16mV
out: 145mV
